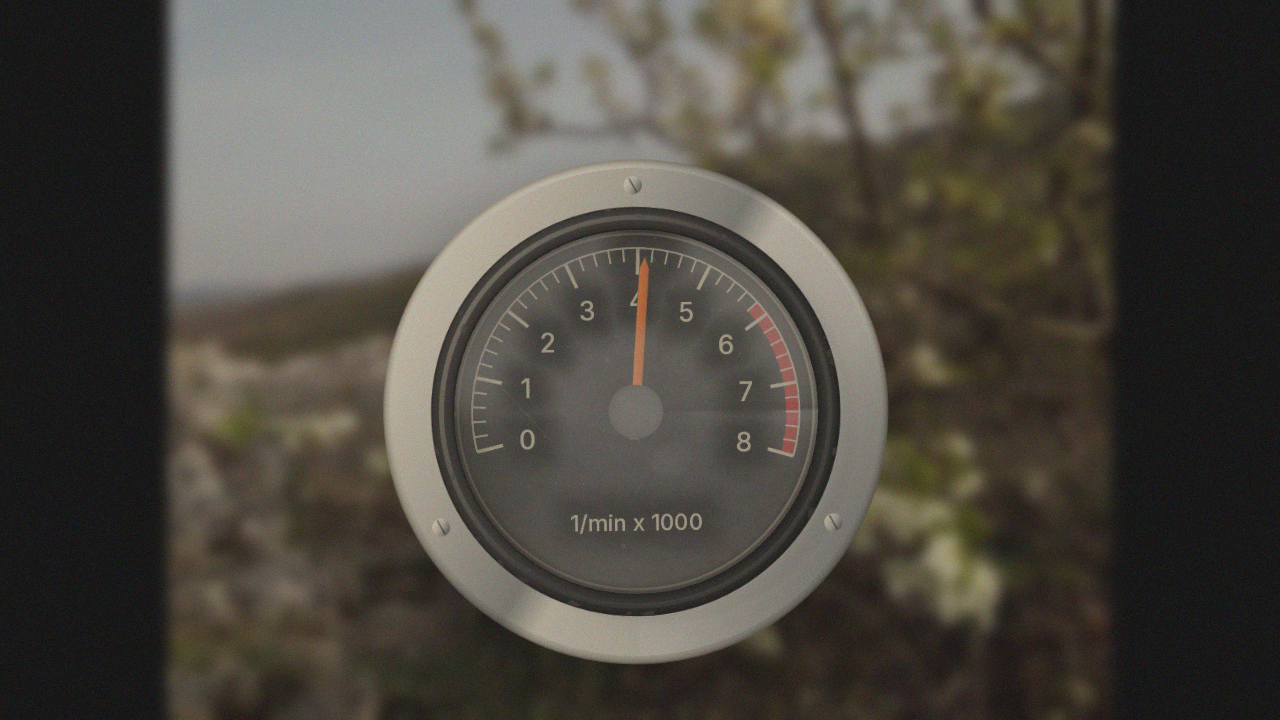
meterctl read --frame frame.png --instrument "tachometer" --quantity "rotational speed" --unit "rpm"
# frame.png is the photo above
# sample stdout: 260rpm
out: 4100rpm
